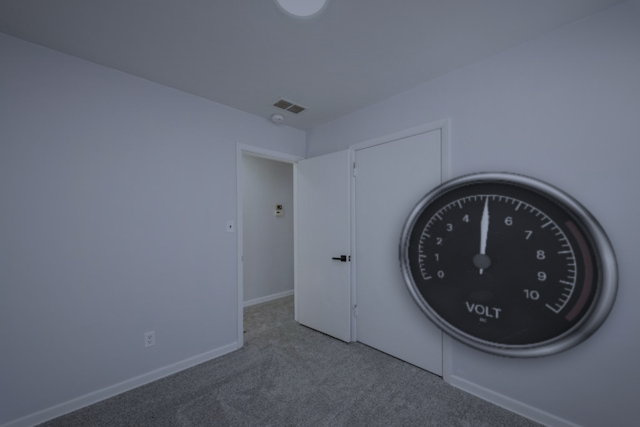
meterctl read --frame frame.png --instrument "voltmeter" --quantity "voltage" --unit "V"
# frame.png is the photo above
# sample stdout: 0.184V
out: 5V
